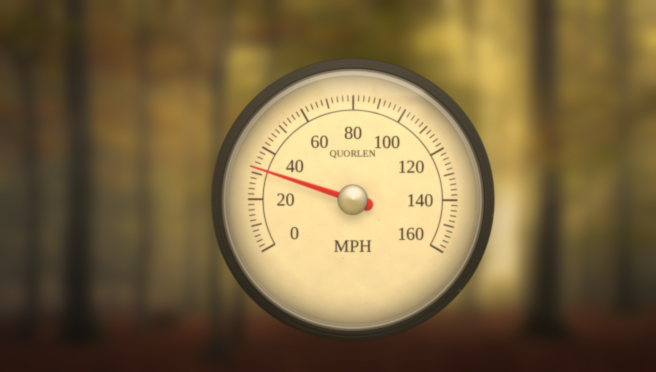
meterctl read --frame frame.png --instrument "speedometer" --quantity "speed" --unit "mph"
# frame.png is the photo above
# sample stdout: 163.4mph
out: 32mph
